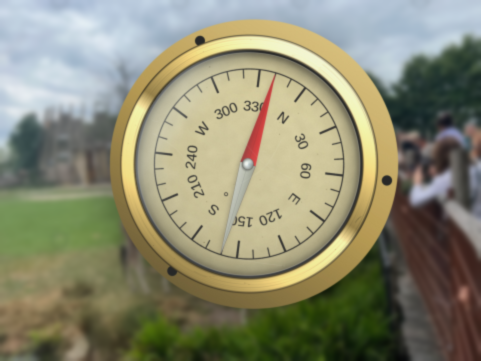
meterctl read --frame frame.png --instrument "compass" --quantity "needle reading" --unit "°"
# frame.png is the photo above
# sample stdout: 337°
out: 340°
